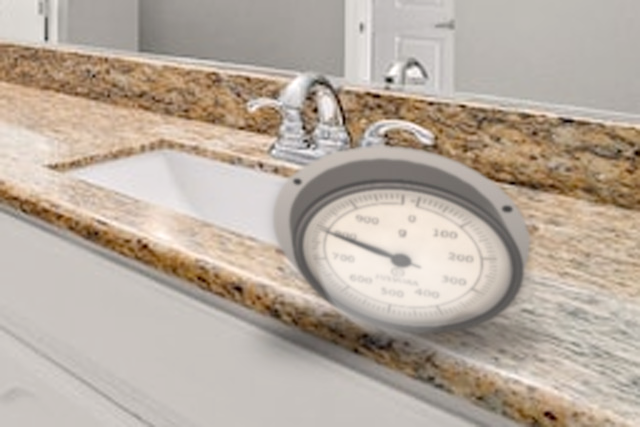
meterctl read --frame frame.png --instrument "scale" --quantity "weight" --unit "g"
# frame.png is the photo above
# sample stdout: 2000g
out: 800g
